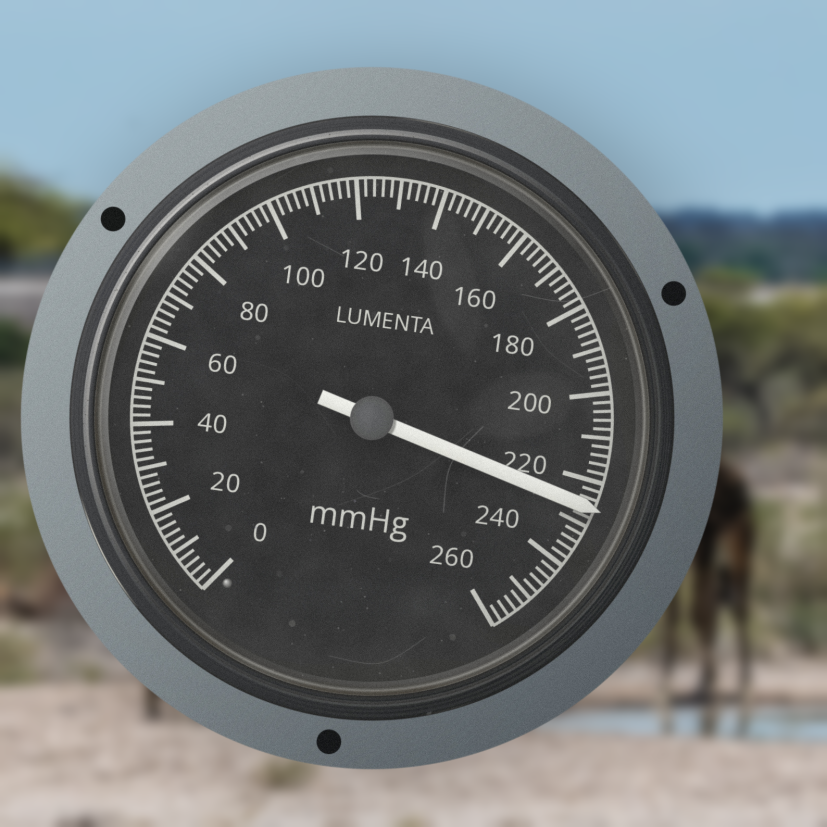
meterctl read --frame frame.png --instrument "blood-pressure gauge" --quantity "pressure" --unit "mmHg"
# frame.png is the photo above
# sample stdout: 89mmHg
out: 226mmHg
